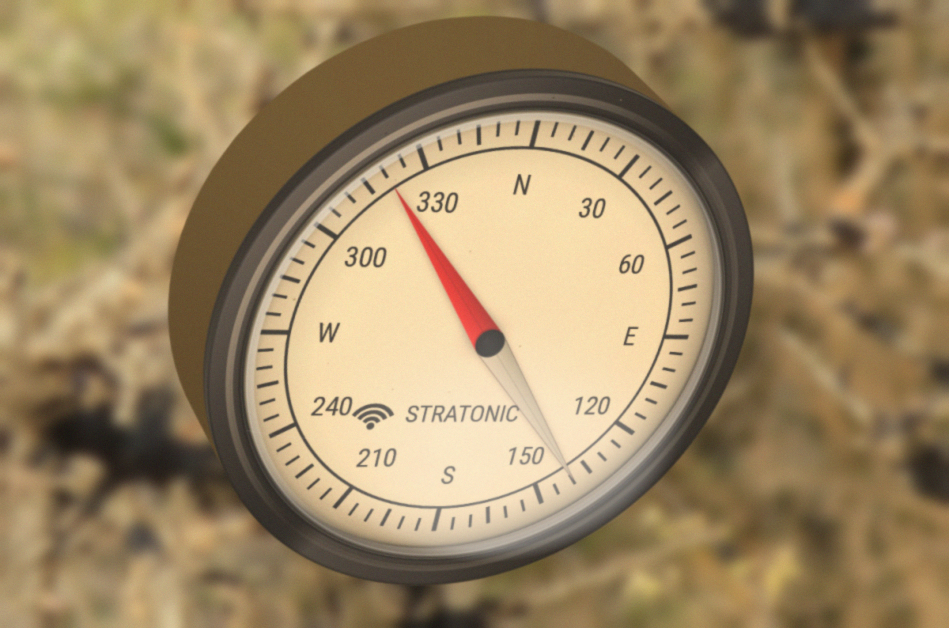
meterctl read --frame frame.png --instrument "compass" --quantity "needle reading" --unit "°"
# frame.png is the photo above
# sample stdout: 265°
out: 320°
